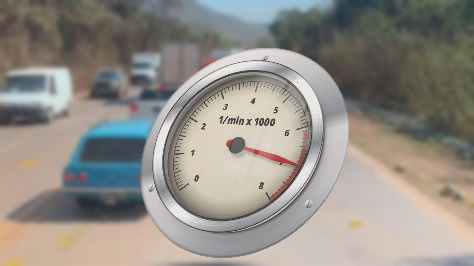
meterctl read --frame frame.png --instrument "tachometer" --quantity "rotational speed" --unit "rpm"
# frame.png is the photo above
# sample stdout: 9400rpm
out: 7000rpm
